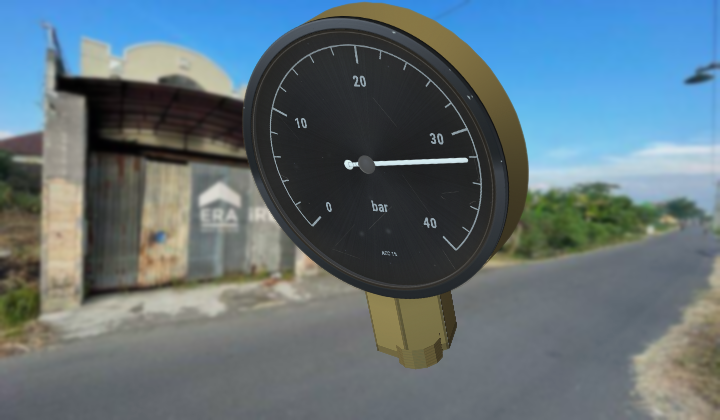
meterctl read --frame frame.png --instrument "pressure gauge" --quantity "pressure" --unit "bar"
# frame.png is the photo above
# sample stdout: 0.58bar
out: 32bar
